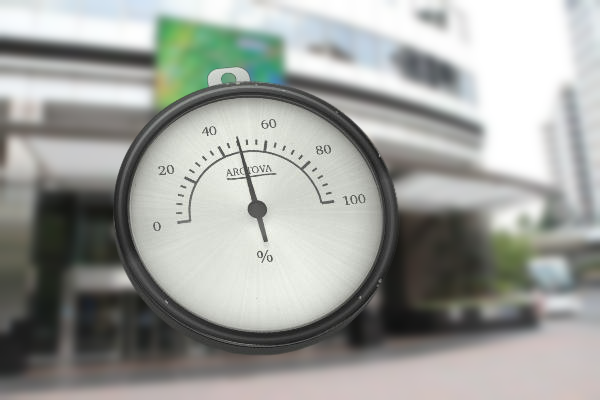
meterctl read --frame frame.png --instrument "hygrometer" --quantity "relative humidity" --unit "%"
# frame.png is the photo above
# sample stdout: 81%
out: 48%
